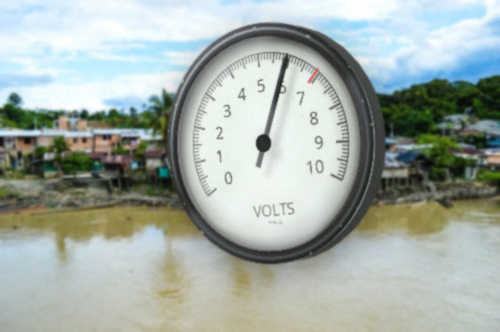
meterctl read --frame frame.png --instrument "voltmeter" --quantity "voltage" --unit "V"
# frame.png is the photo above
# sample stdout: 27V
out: 6V
